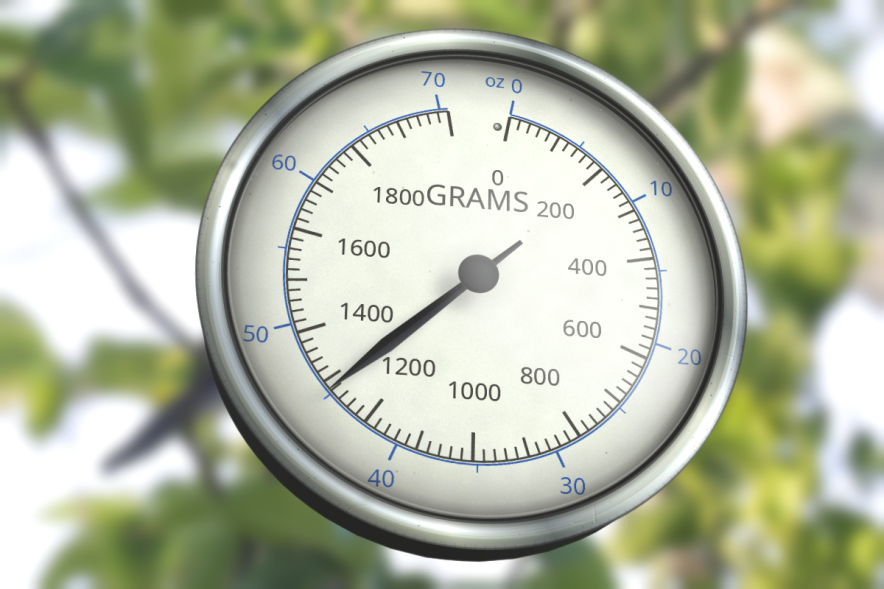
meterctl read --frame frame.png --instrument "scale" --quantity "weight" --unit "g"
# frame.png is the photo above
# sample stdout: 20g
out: 1280g
